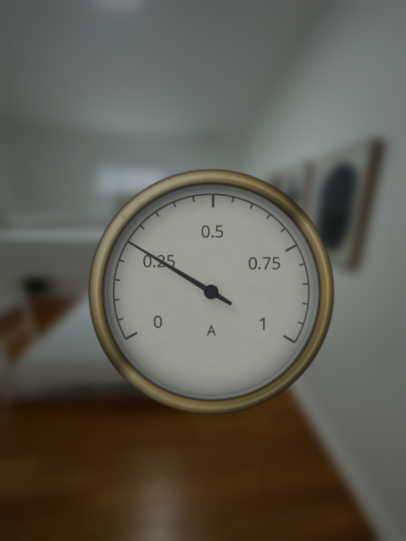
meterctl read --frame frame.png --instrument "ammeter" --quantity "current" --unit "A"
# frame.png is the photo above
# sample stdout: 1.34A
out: 0.25A
